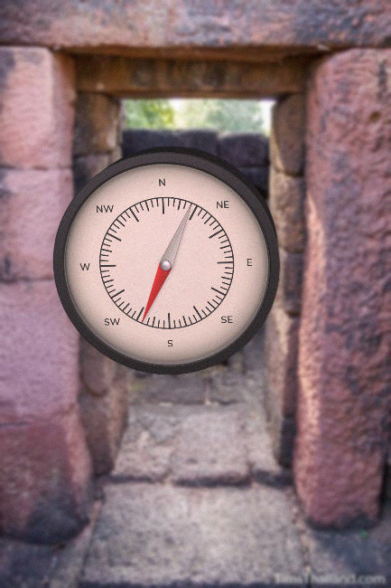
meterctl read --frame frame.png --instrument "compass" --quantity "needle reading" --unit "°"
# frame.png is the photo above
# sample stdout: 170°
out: 205°
